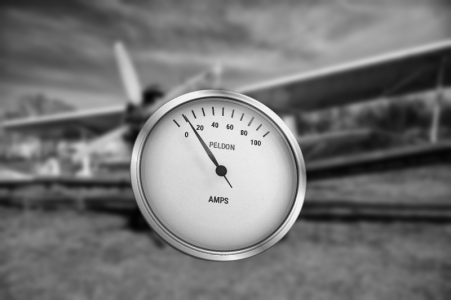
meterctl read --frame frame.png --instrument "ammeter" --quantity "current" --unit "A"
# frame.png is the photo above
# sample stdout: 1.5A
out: 10A
